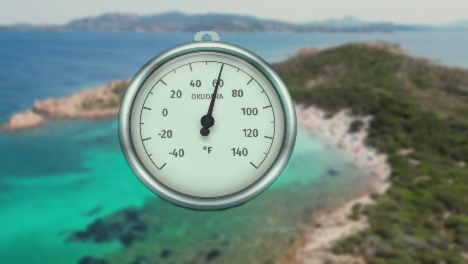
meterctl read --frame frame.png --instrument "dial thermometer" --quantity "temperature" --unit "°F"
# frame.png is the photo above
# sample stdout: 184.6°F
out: 60°F
